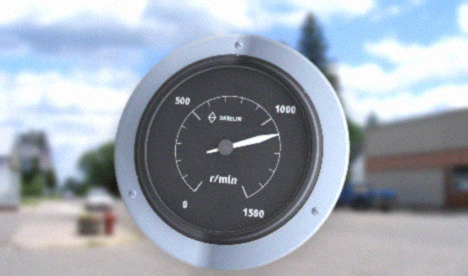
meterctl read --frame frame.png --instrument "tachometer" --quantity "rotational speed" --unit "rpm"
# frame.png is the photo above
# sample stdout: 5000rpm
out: 1100rpm
